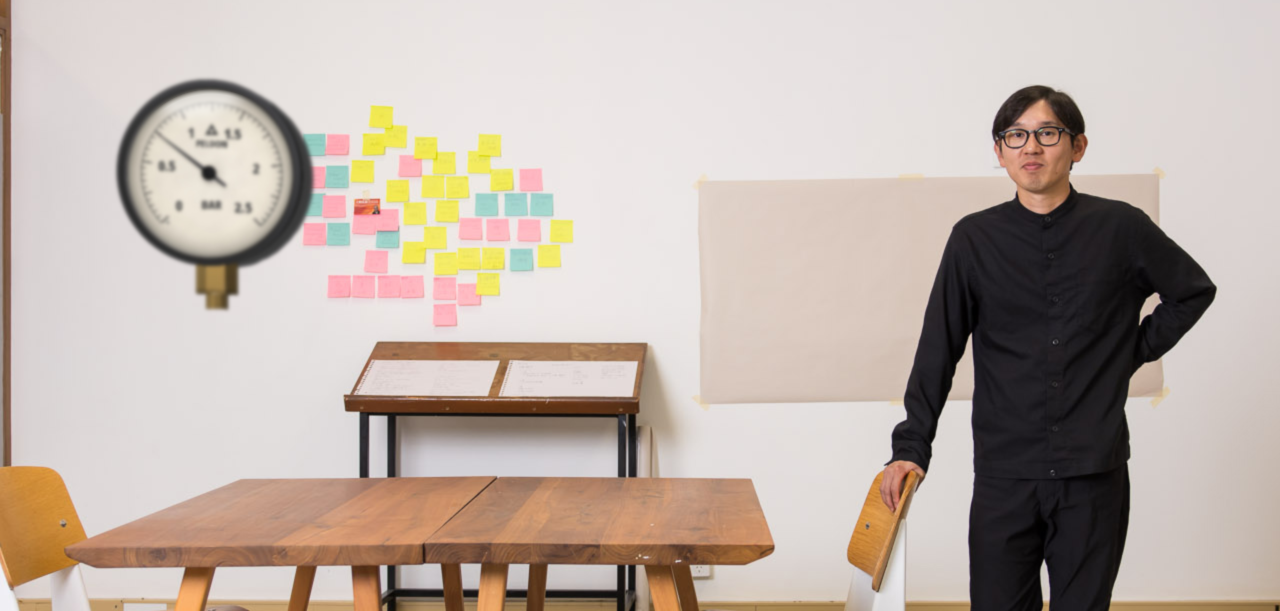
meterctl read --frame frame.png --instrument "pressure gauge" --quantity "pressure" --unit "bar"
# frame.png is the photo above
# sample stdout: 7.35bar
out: 0.75bar
